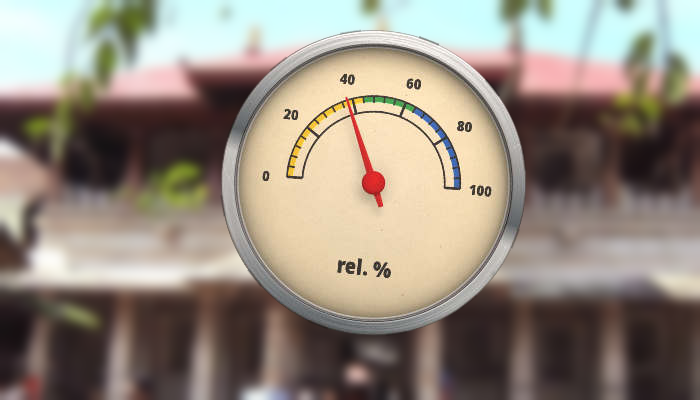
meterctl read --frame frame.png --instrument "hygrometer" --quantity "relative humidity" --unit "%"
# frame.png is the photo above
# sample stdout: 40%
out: 38%
